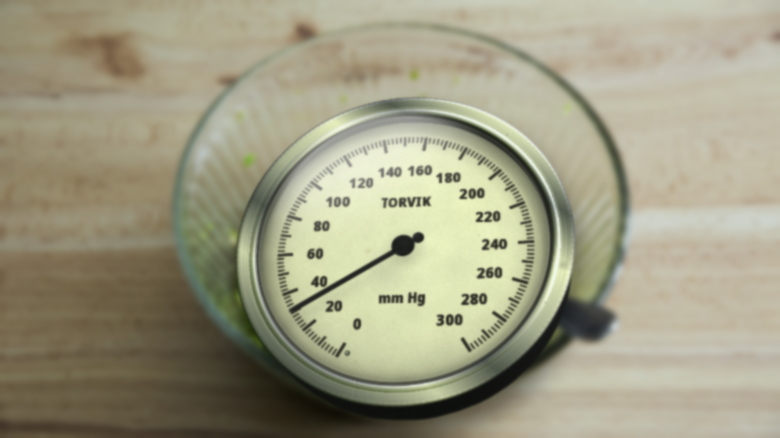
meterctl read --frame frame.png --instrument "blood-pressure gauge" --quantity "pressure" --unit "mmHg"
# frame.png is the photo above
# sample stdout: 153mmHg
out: 30mmHg
